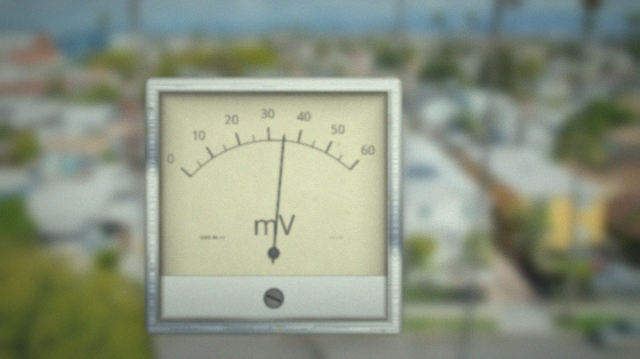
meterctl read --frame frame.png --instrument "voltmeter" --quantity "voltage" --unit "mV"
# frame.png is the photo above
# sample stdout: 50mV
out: 35mV
